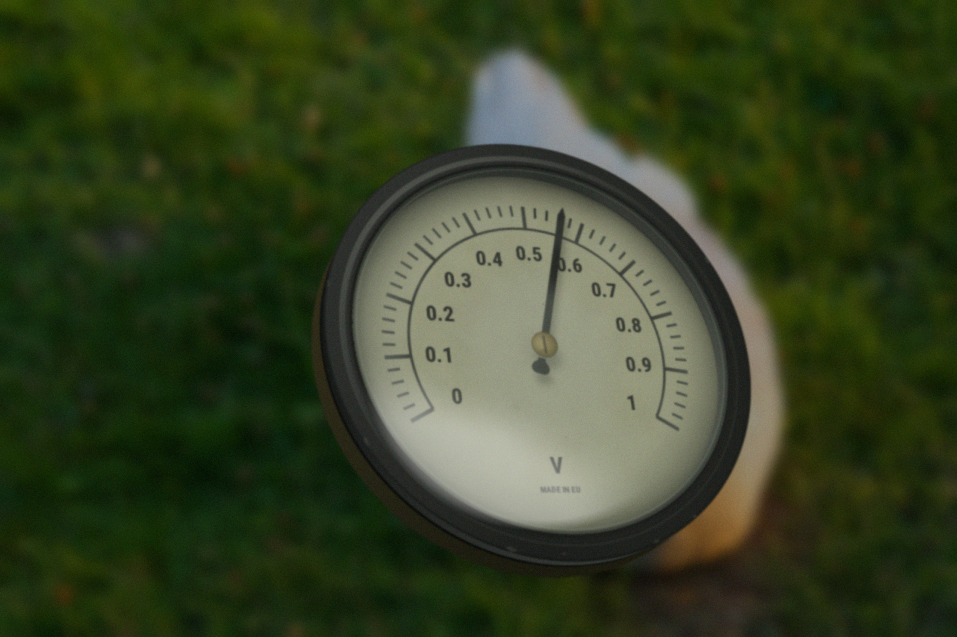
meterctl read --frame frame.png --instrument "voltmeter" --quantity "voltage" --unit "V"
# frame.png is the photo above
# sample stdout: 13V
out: 0.56V
